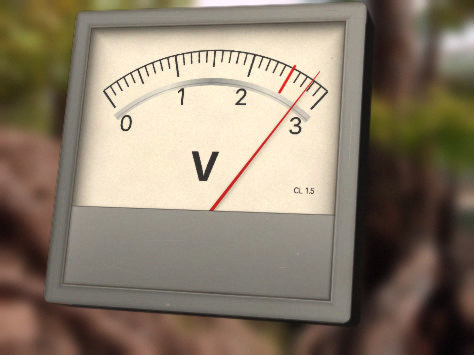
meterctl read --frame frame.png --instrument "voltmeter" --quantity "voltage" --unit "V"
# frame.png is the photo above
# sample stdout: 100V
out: 2.8V
